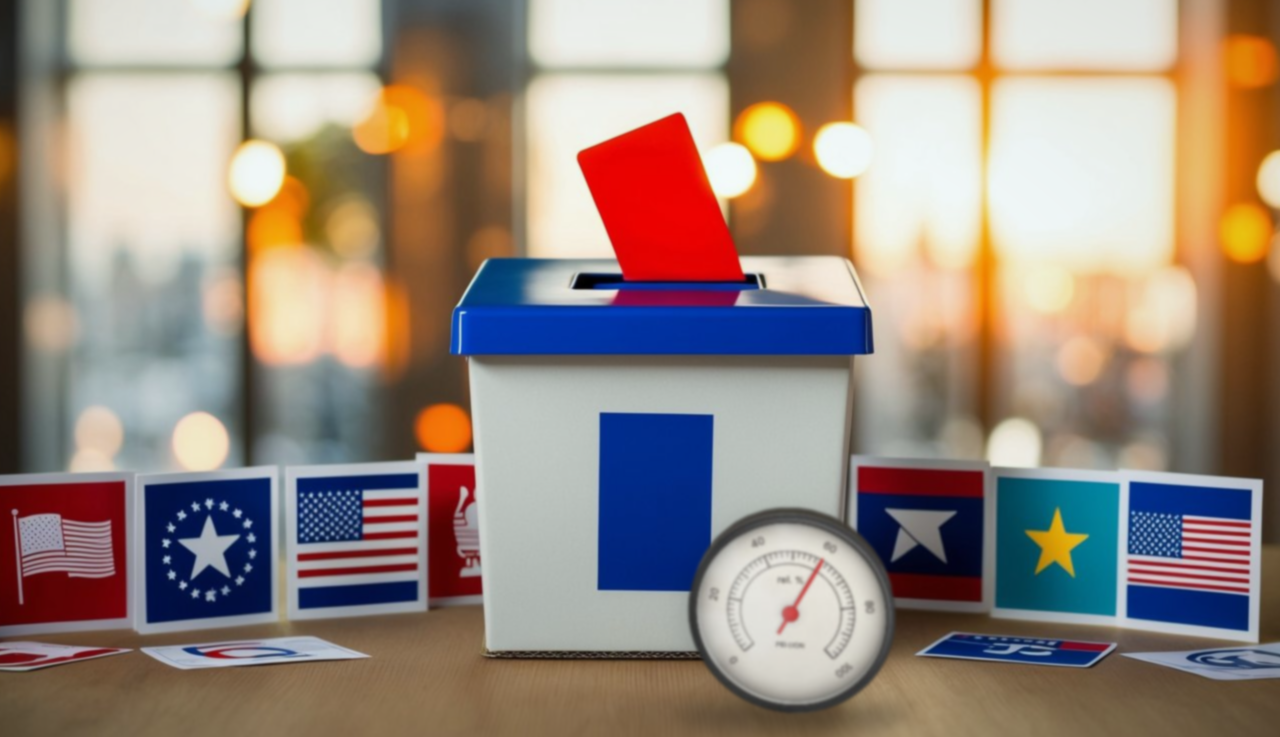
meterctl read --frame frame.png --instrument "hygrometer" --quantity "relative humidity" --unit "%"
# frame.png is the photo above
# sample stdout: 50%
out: 60%
